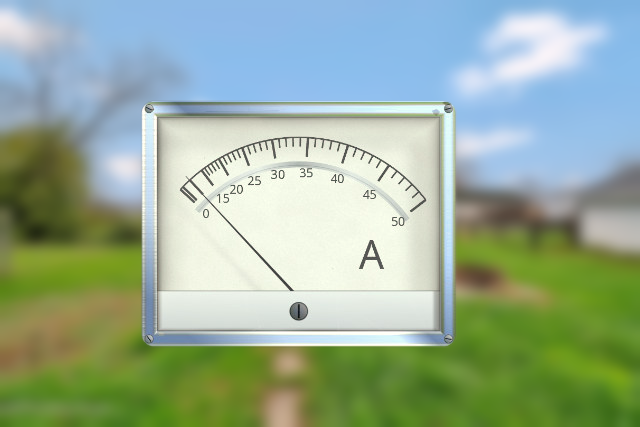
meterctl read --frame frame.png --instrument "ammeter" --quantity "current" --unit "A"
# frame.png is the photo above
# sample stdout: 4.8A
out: 10A
